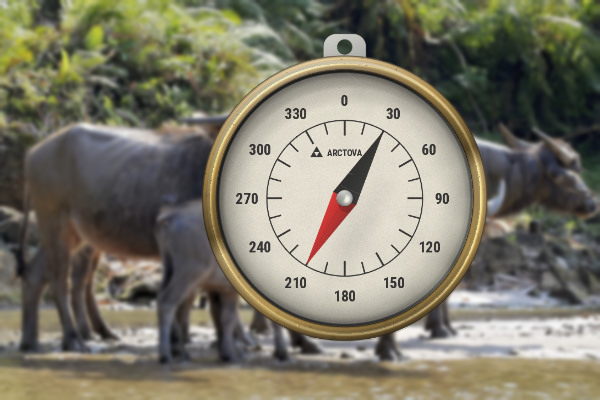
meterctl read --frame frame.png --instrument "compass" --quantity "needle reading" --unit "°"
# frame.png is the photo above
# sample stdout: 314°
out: 210°
